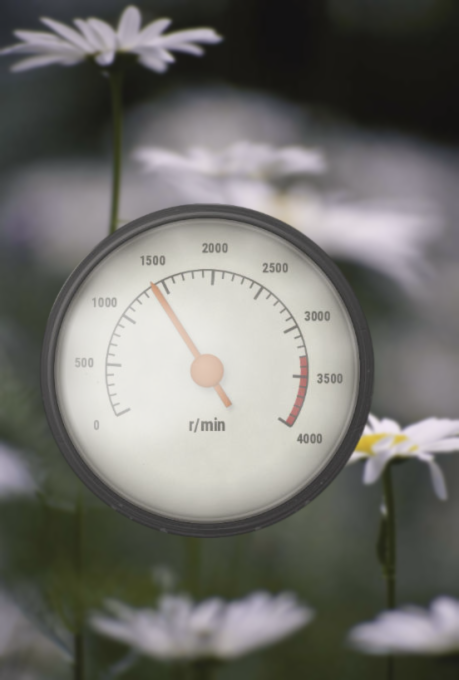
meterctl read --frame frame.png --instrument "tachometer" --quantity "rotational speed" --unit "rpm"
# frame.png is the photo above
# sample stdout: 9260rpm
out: 1400rpm
